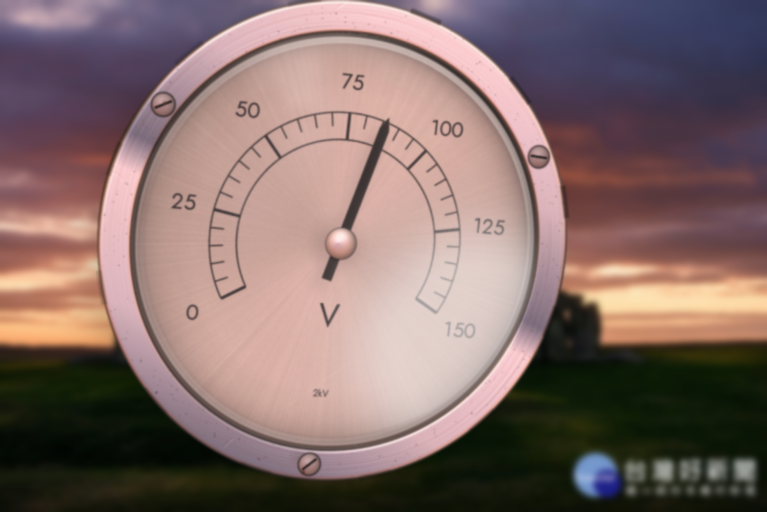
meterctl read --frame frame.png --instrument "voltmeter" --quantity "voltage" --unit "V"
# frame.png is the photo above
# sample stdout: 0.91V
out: 85V
